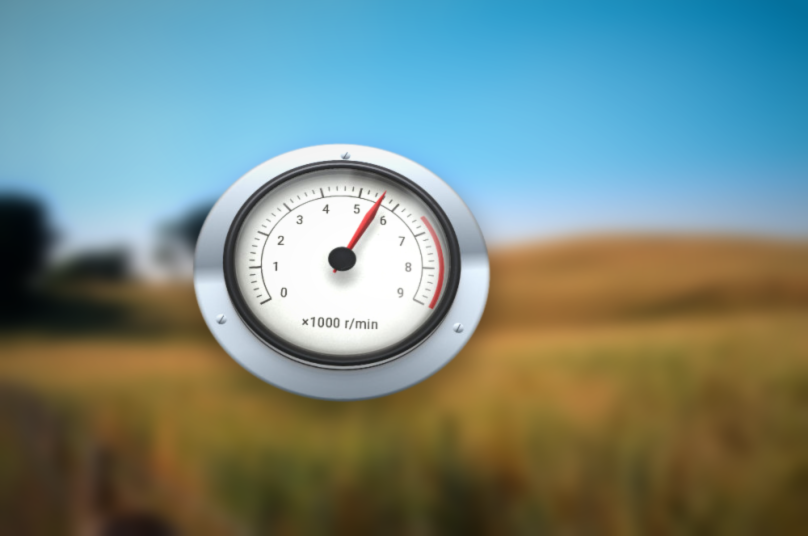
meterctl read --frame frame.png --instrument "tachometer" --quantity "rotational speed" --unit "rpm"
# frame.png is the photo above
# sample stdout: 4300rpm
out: 5600rpm
